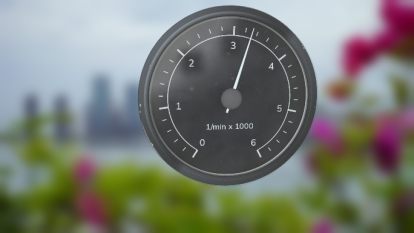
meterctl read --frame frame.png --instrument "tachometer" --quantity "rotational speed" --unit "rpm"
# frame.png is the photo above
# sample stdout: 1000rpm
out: 3300rpm
